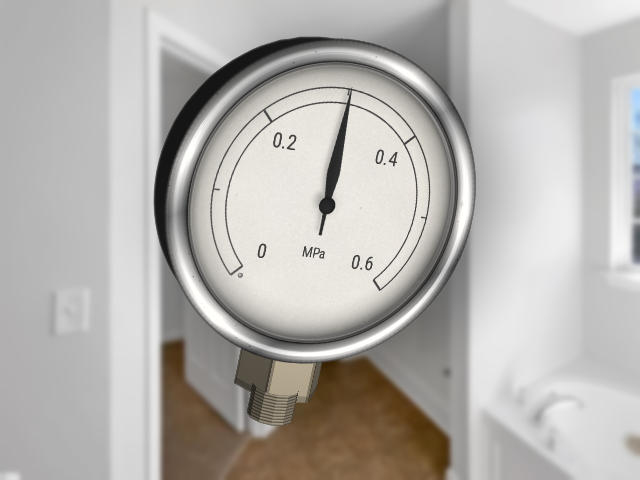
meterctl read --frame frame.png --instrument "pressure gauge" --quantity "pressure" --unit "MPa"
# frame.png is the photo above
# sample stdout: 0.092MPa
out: 0.3MPa
